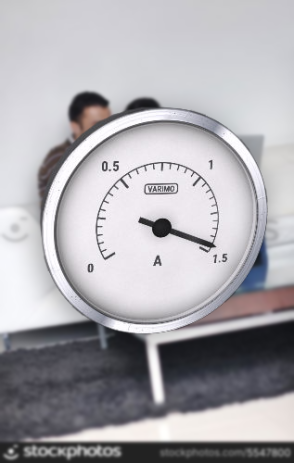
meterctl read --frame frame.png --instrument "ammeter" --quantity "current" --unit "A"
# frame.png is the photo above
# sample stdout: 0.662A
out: 1.45A
